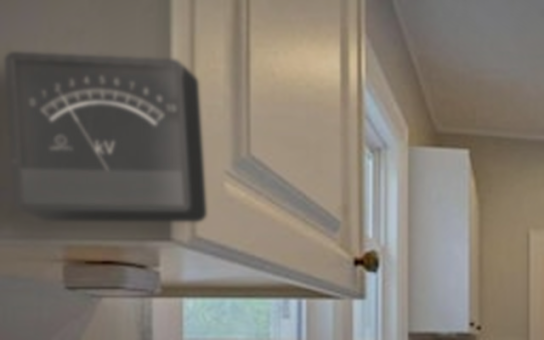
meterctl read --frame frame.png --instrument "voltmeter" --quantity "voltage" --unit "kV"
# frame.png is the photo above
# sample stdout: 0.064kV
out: 2kV
